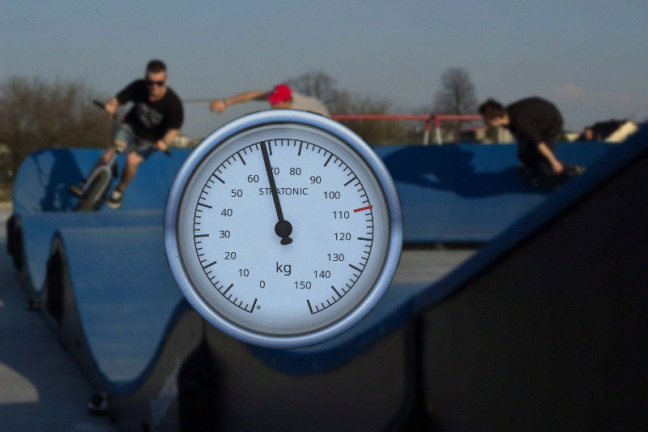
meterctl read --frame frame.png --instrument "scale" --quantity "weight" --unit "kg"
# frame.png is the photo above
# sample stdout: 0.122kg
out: 68kg
